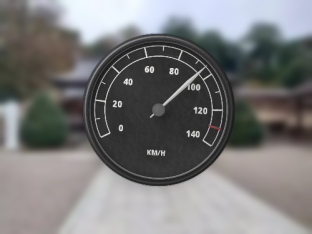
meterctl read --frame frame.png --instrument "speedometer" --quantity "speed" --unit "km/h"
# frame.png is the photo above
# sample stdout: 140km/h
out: 95km/h
